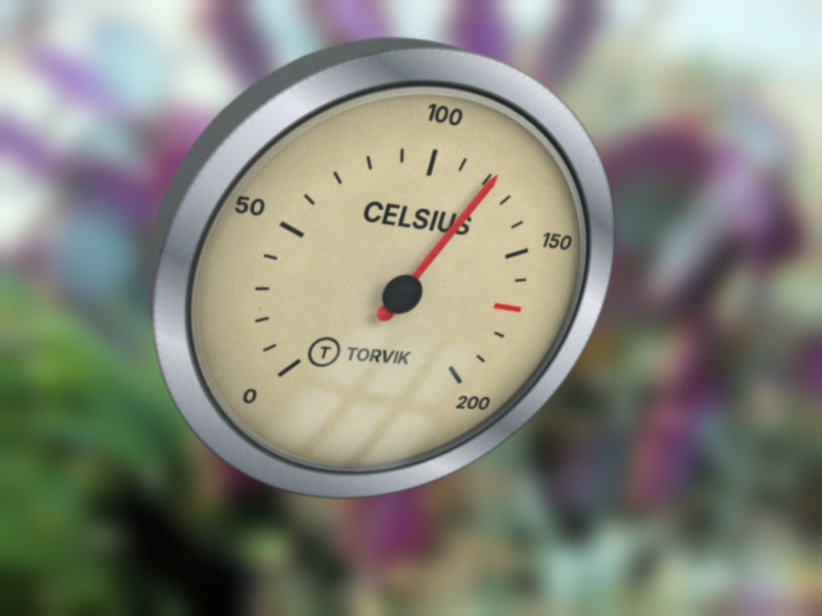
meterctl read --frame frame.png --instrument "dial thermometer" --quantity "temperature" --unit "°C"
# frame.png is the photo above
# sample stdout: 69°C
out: 120°C
